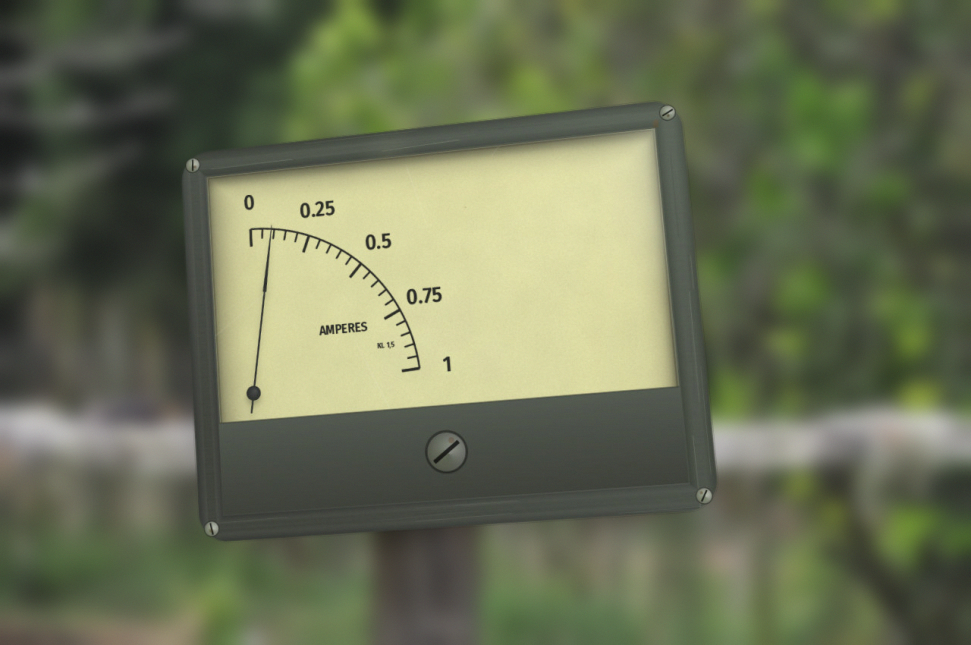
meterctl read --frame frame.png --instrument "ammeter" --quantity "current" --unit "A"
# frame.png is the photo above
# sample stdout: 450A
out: 0.1A
